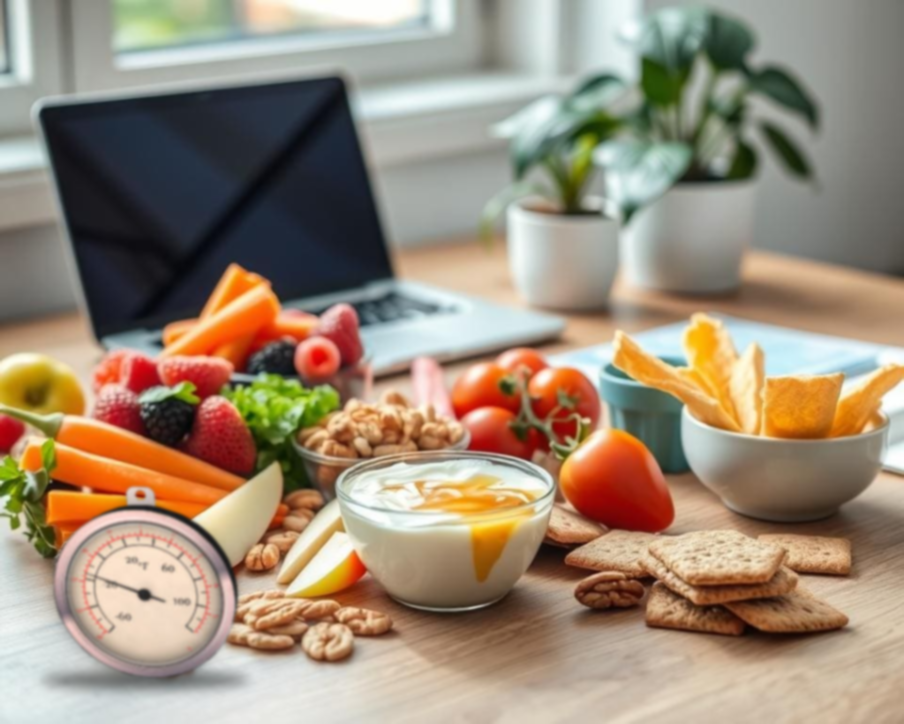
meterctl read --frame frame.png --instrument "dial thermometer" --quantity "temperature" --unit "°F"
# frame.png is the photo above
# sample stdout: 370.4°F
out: -15°F
